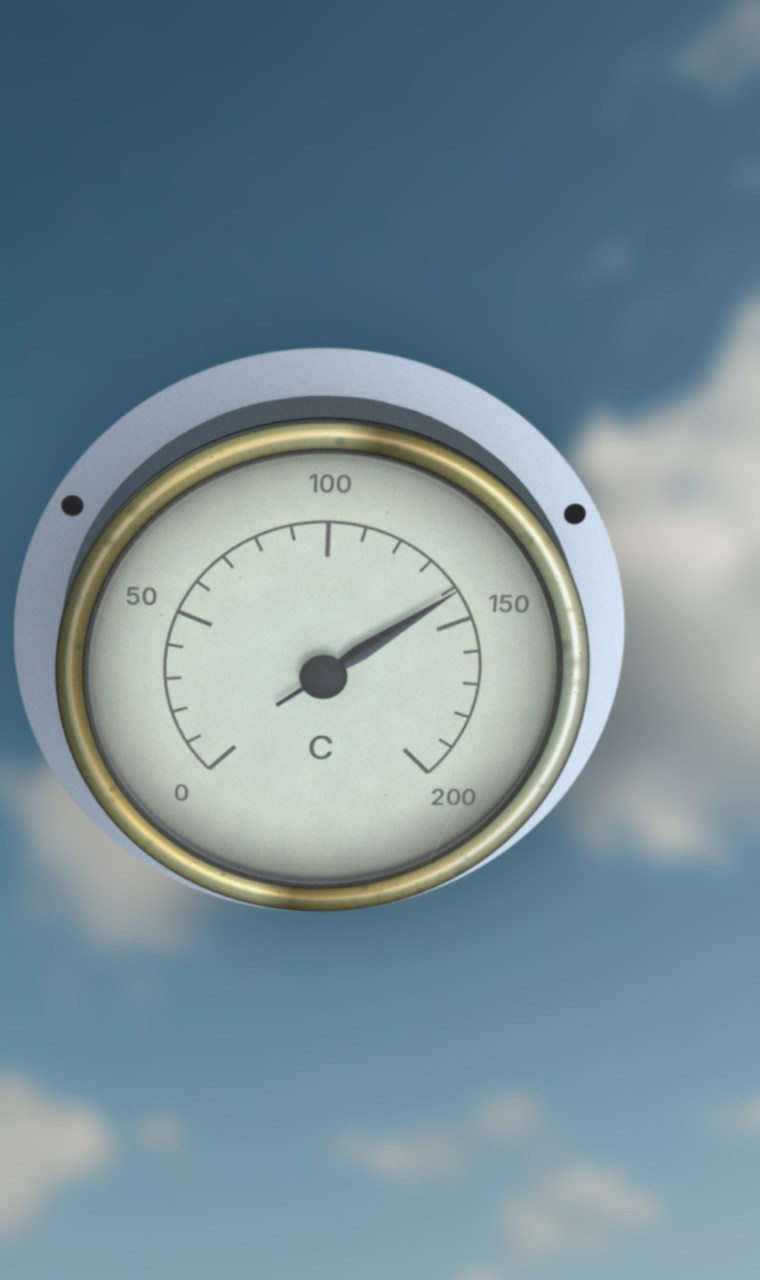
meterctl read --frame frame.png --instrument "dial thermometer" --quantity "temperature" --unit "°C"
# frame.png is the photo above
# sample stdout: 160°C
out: 140°C
